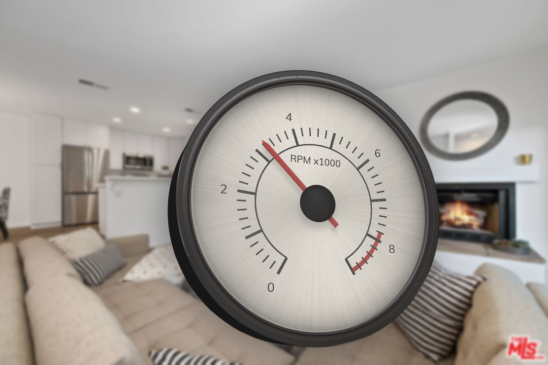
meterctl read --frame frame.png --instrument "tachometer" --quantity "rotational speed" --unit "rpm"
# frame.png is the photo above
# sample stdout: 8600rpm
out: 3200rpm
